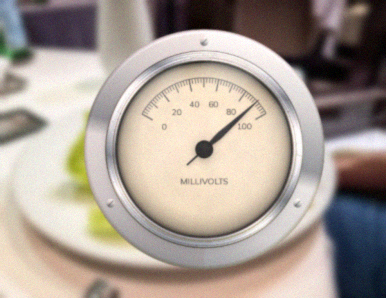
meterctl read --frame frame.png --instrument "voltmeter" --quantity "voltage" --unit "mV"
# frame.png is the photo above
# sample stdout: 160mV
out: 90mV
